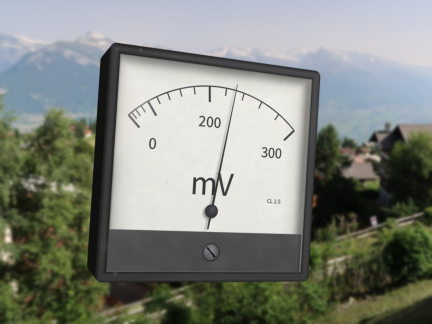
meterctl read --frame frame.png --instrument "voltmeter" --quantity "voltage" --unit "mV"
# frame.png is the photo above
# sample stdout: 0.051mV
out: 230mV
